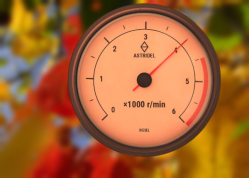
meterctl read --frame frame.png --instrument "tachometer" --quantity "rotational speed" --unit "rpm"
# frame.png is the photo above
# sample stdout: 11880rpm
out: 4000rpm
